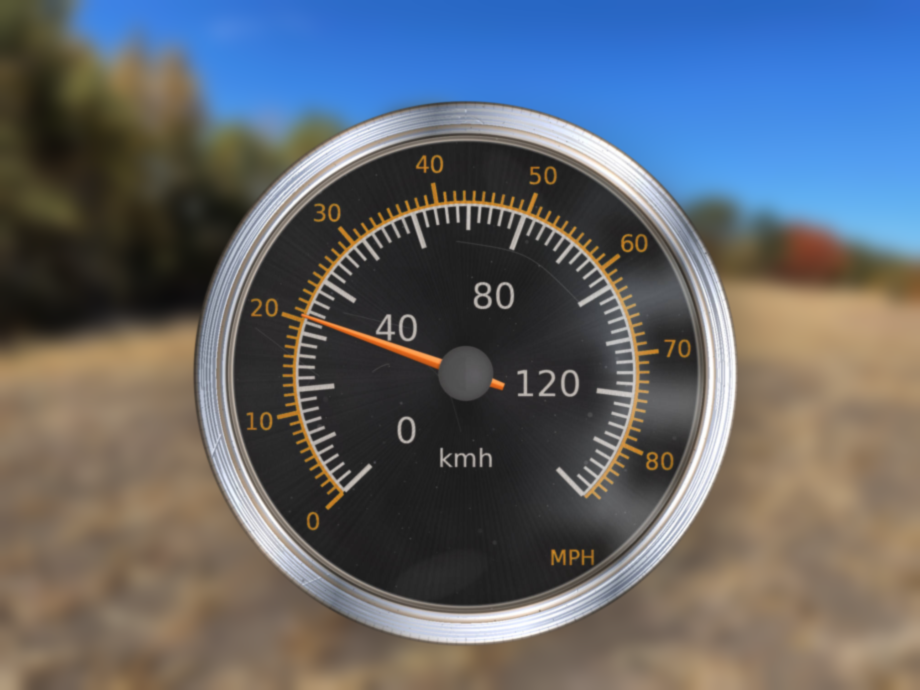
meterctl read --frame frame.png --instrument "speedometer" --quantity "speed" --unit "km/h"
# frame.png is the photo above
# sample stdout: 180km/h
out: 33km/h
